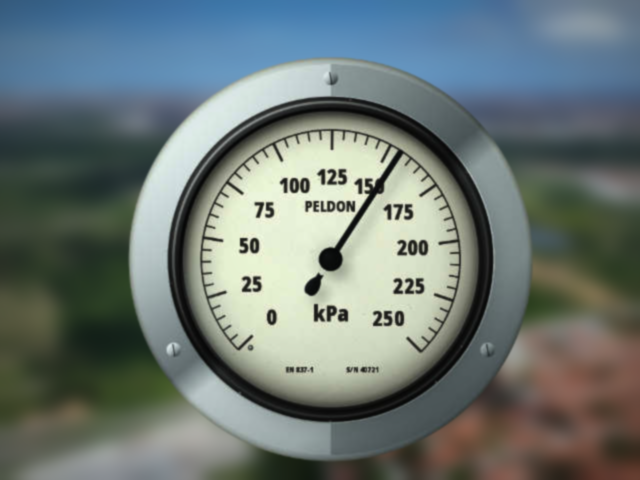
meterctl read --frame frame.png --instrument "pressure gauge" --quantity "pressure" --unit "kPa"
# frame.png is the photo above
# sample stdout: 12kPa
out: 155kPa
